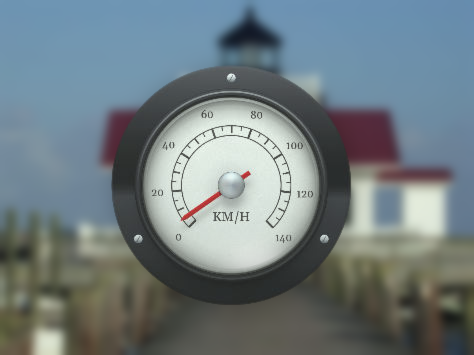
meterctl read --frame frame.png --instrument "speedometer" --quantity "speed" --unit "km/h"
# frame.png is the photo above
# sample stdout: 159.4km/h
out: 5km/h
